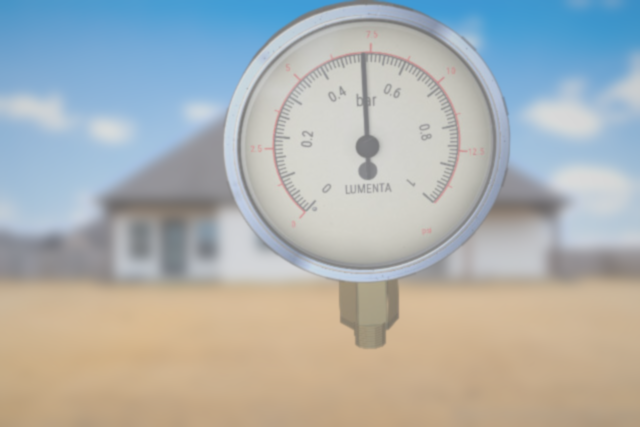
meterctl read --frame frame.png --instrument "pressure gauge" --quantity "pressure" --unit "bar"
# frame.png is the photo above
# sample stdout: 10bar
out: 0.5bar
